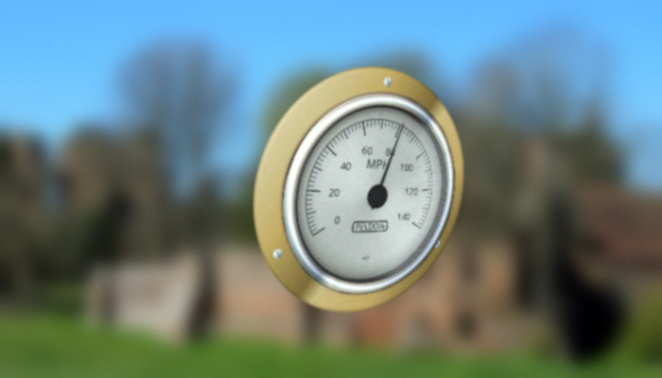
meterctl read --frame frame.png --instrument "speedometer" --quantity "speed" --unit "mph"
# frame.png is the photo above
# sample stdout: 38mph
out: 80mph
